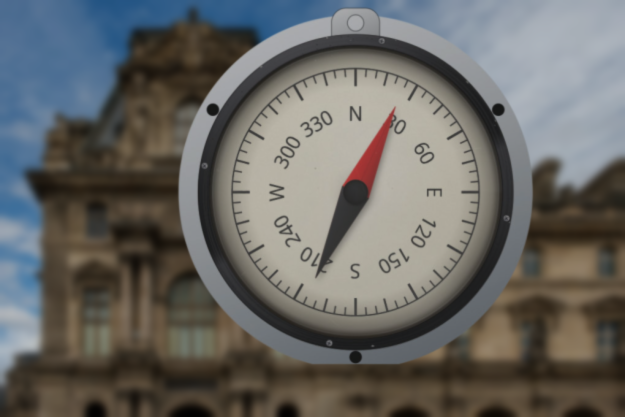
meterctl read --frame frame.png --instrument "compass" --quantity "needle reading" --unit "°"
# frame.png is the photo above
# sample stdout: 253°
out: 25°
